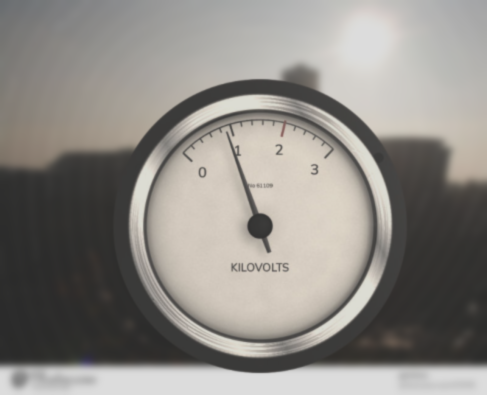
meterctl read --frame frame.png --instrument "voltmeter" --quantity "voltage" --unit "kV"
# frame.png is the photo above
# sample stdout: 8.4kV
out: 0.9kV
